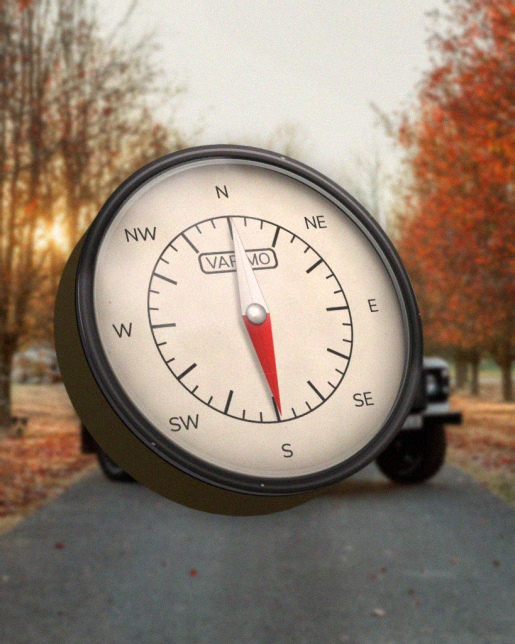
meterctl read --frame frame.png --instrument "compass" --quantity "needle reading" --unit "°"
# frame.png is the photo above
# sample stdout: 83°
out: 180°
